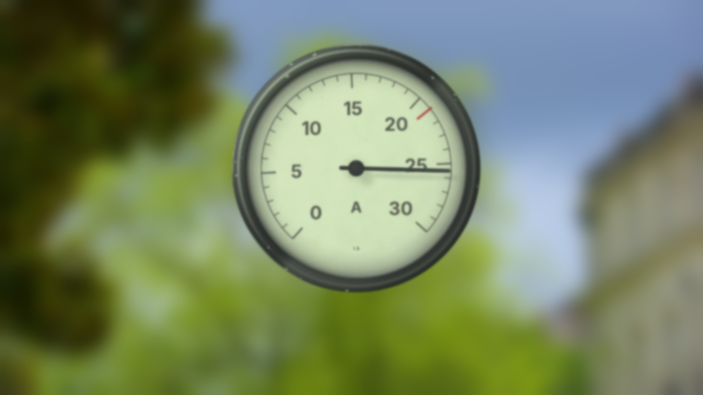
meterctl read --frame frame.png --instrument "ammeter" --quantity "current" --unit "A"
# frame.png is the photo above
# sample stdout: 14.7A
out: 25.5A
